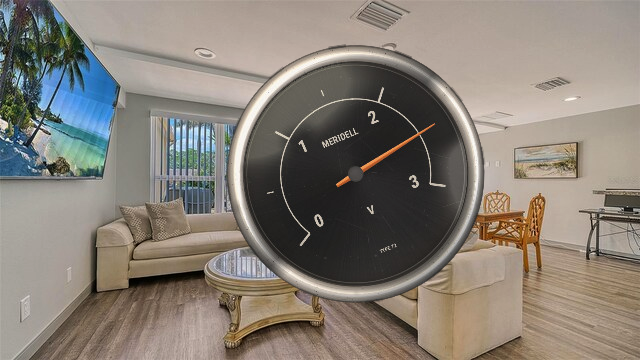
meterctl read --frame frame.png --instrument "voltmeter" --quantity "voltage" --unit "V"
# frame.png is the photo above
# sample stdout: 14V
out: 2.5V
